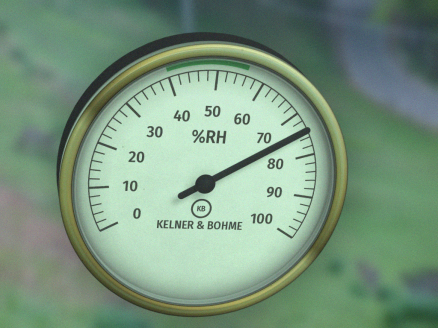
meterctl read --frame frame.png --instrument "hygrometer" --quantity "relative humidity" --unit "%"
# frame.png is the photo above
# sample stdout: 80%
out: 74%
